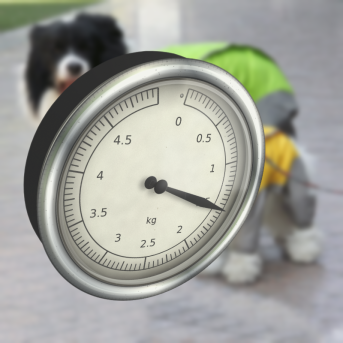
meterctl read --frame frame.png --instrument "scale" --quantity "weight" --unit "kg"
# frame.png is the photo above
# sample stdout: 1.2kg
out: 1.5kg
